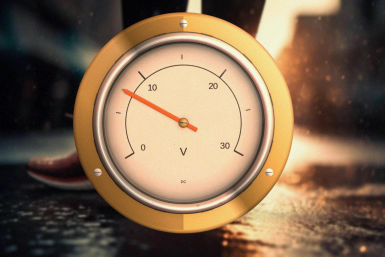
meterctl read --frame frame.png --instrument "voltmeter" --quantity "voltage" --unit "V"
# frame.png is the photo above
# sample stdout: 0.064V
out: 7.5V
